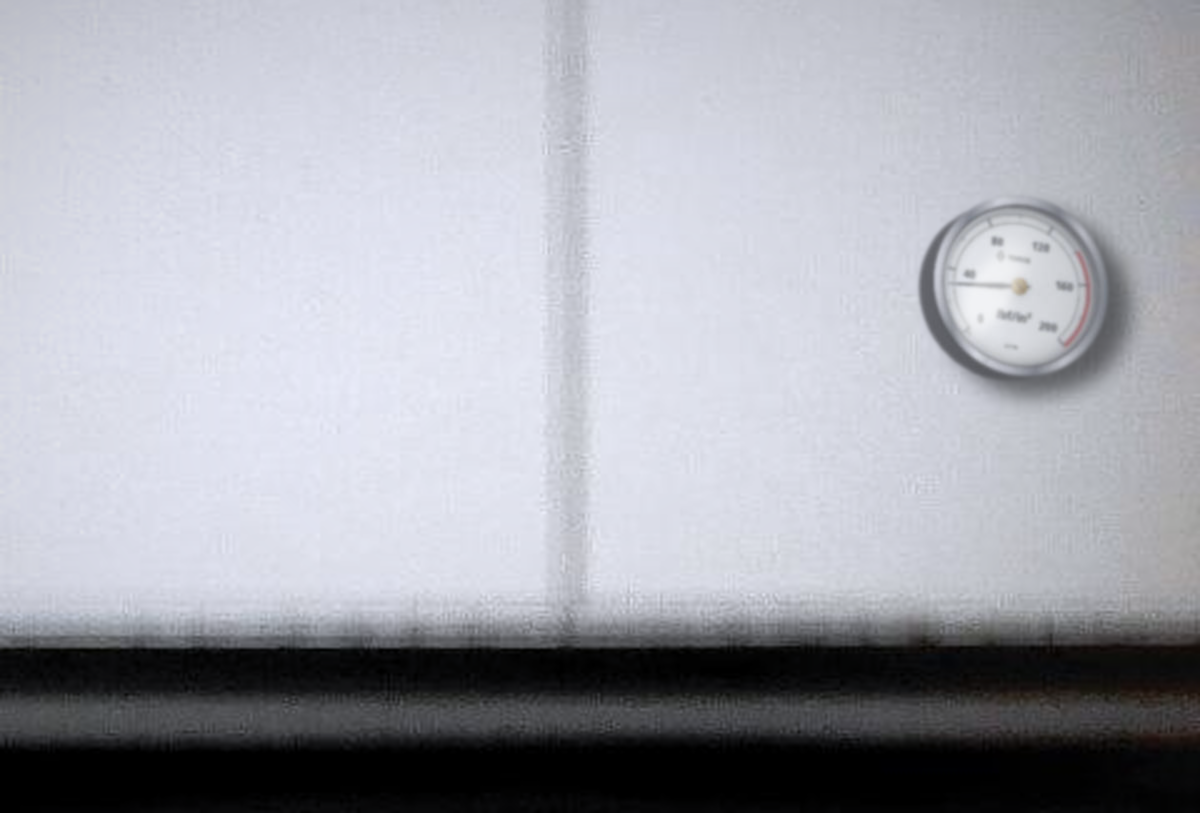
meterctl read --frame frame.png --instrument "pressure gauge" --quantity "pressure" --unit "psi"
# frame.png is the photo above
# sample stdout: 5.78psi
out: 30psi
